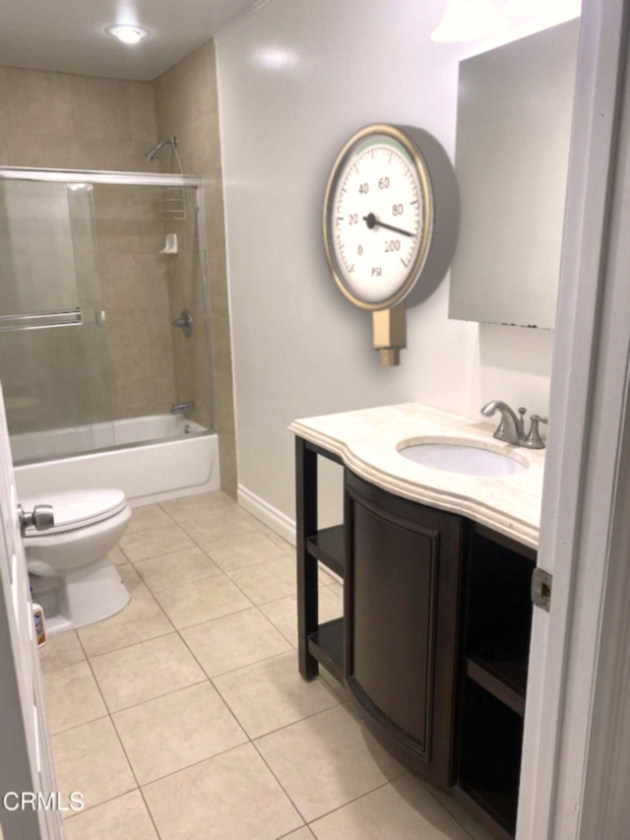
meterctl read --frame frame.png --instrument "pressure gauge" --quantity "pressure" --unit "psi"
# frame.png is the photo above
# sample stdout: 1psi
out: 90psi
